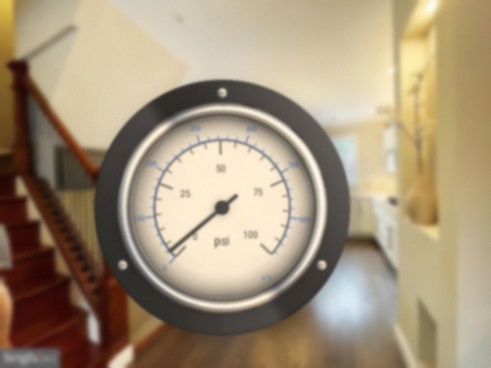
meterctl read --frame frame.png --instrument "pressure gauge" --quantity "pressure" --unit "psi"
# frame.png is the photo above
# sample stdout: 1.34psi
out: 2.5psi
